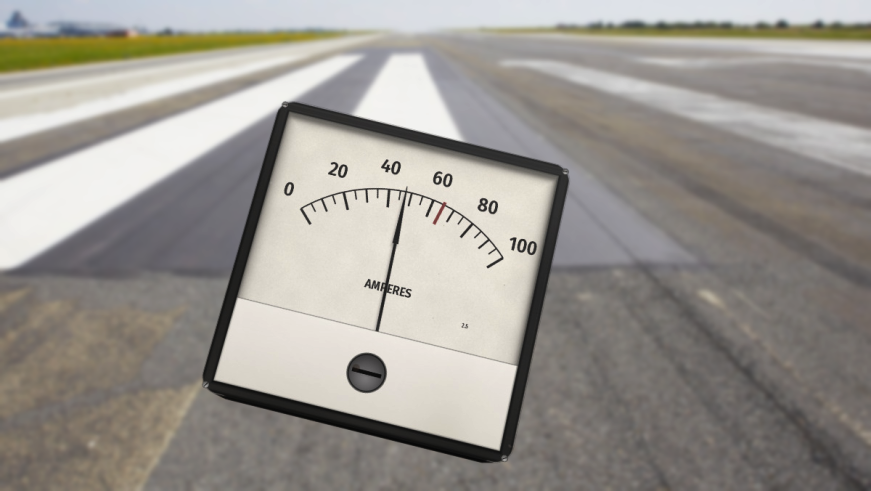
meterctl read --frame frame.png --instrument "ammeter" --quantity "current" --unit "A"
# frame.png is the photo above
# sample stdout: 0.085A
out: 47.5A
